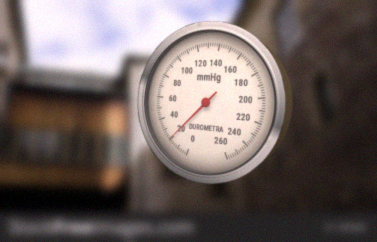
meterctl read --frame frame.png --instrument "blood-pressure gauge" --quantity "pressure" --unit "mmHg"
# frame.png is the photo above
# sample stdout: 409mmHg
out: 20mmHg
